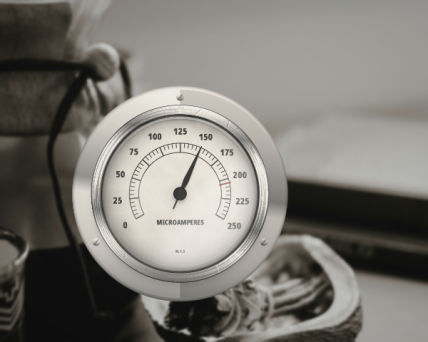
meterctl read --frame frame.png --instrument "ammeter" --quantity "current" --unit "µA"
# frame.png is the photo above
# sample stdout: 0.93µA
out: 150µA
